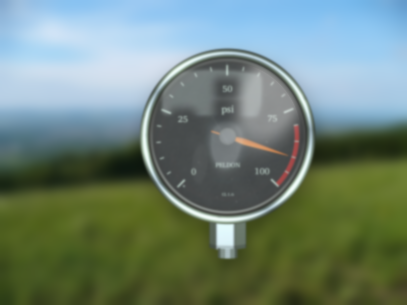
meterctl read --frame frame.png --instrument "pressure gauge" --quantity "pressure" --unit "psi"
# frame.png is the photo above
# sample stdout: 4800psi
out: 90psi
